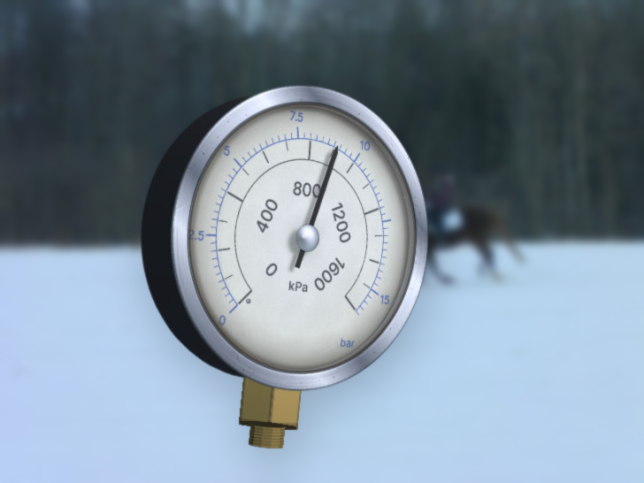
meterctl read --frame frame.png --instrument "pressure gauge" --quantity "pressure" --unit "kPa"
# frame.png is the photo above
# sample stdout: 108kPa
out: 900kPa
